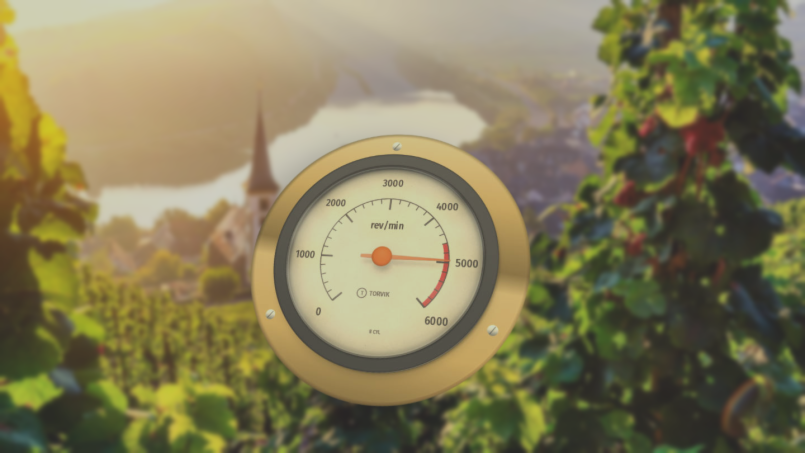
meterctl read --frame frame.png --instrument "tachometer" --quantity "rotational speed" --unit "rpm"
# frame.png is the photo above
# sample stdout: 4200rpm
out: 5000rpm
